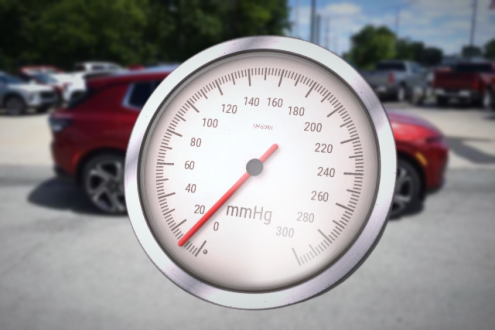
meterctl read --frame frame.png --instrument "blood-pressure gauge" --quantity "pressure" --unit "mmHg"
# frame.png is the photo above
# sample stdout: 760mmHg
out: 10mmHg
